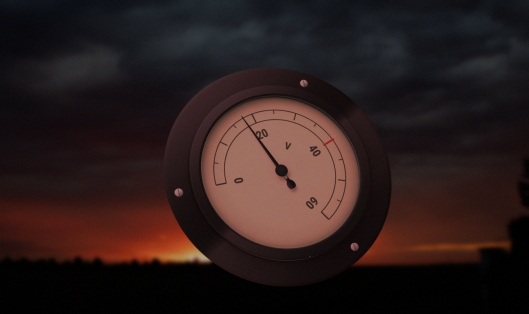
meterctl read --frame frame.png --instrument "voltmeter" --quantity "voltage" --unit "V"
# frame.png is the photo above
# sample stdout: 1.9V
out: 17.5V
